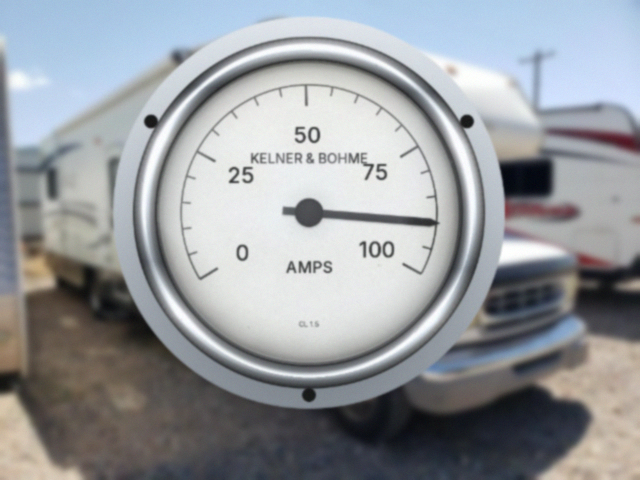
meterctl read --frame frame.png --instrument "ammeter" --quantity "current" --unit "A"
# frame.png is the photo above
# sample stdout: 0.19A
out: 90A
